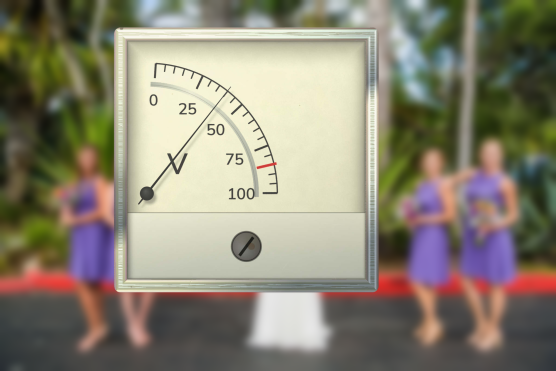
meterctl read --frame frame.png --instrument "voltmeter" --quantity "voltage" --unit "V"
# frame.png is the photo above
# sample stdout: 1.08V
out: 40V
